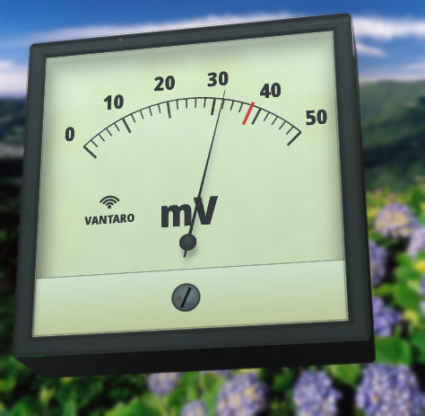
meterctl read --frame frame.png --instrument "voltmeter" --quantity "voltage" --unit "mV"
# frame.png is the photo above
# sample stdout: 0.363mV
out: 32mV
